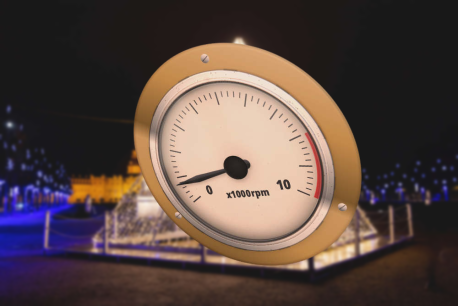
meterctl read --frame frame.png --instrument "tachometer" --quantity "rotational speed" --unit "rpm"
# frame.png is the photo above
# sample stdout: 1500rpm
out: 800rpm
